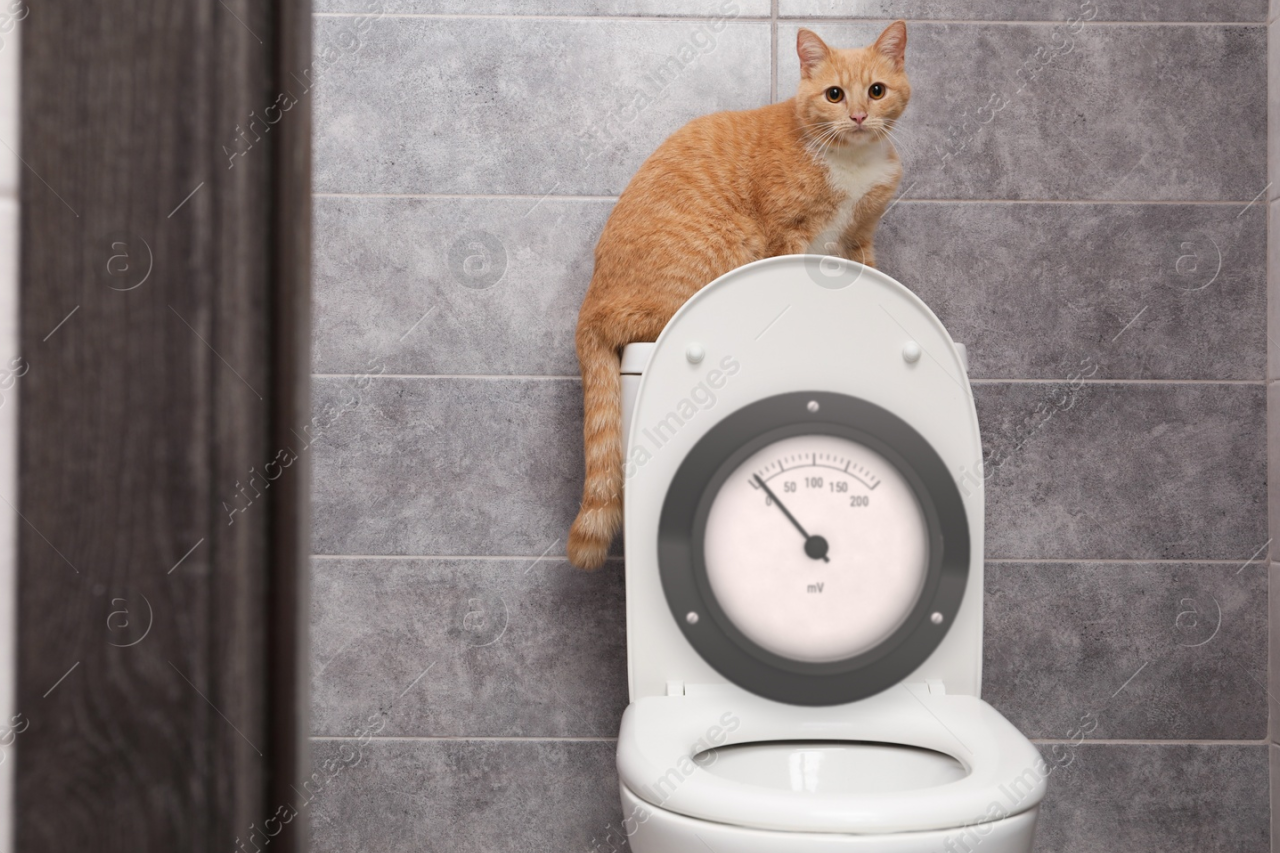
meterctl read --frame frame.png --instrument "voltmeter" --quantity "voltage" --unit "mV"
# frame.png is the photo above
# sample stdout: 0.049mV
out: 10mV
